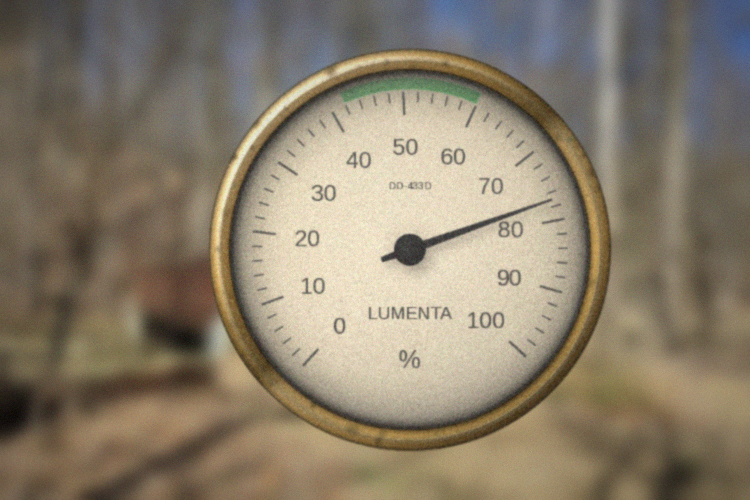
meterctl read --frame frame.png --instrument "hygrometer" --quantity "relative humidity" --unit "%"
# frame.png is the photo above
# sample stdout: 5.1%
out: 77%
